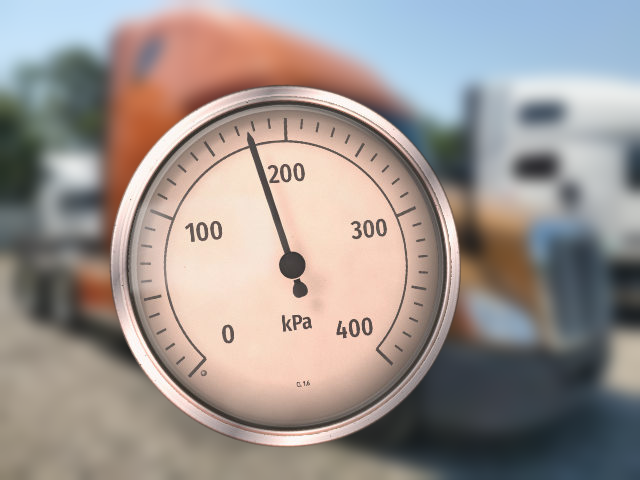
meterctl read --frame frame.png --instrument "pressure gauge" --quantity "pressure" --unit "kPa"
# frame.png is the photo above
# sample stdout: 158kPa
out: 175kPa
